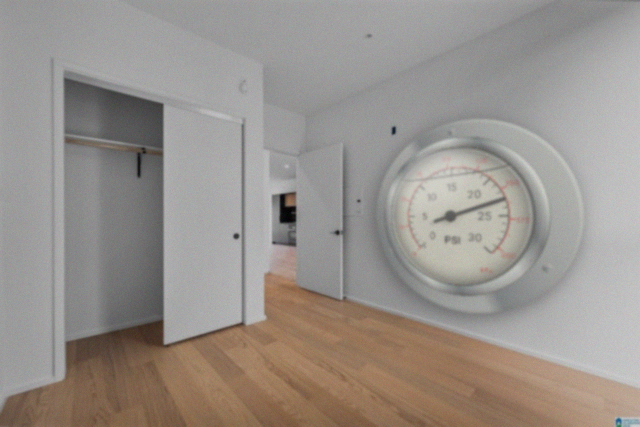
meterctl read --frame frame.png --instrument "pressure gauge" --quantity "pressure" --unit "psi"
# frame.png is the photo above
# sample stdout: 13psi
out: 23psi
